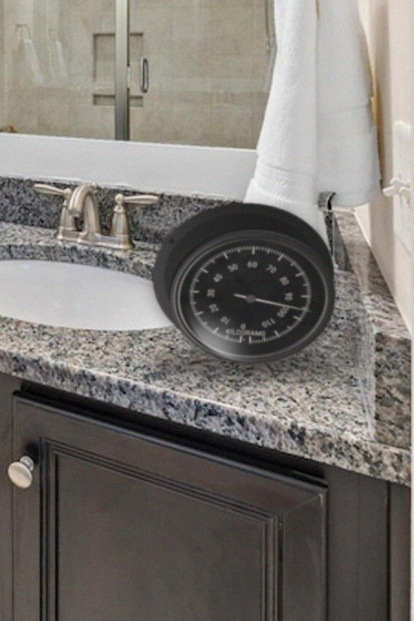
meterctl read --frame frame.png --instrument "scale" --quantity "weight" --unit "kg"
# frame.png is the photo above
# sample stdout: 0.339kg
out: 95kg
